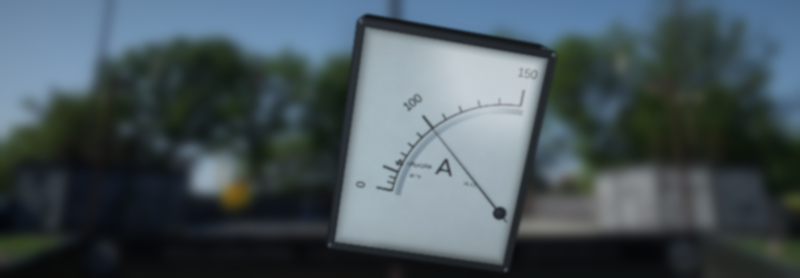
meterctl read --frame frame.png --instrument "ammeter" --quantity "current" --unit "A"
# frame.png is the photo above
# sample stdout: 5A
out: 100A
